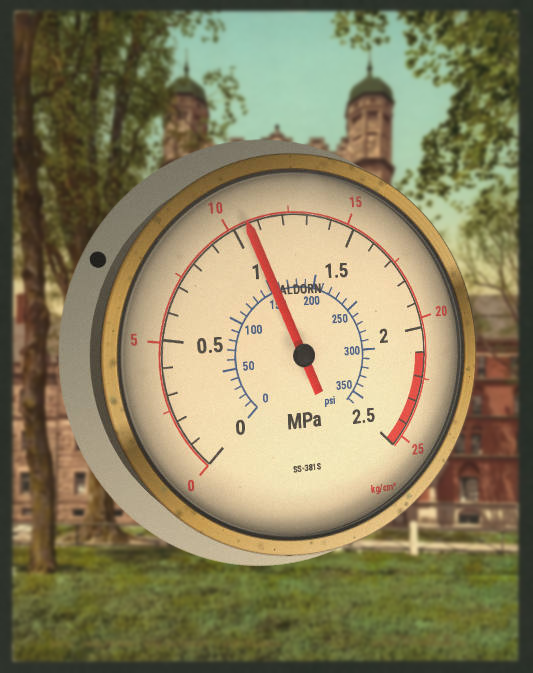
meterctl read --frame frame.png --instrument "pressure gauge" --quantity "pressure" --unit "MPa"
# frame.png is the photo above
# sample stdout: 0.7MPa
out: 1.05MPa
